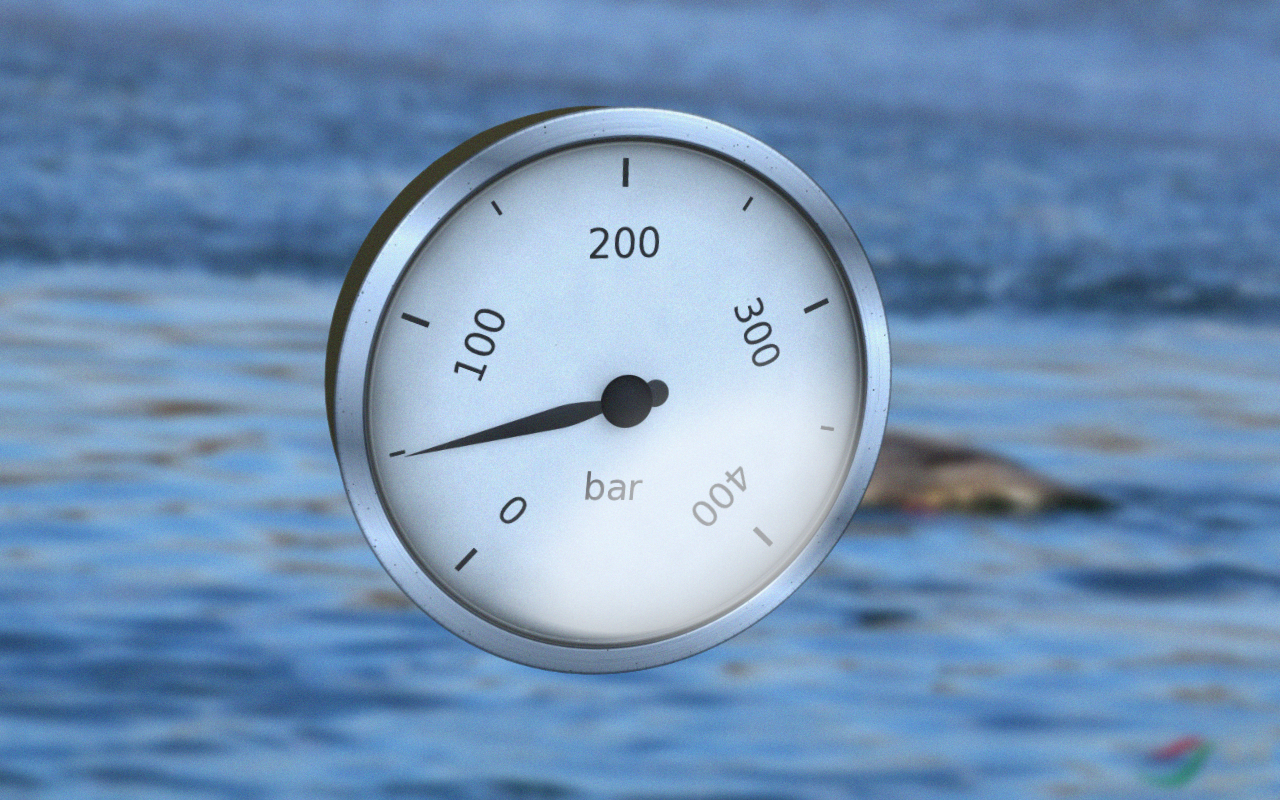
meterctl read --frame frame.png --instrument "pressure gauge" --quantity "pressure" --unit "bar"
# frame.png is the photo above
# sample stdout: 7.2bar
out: 50bar
